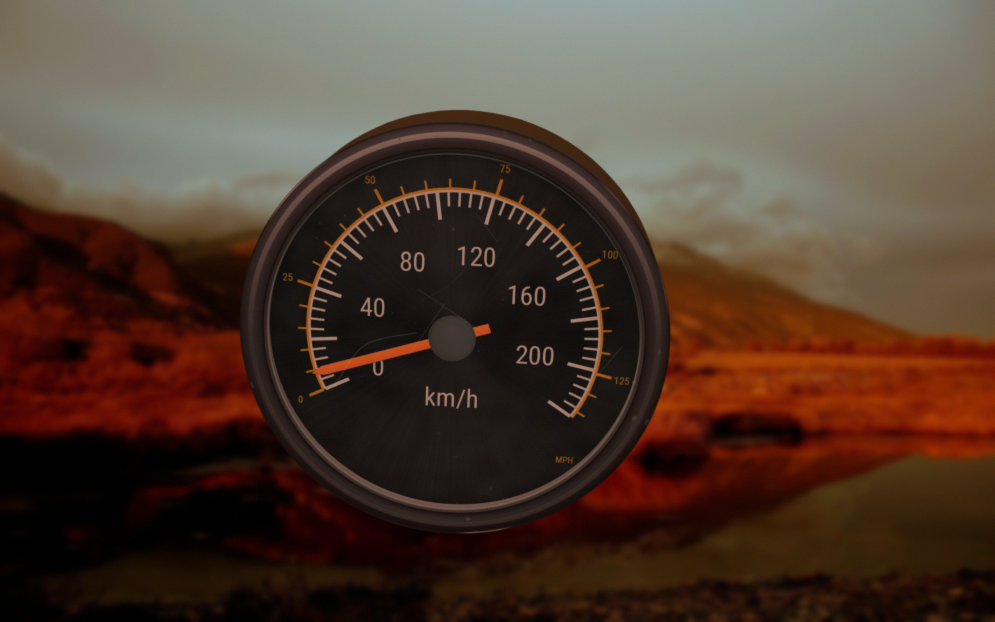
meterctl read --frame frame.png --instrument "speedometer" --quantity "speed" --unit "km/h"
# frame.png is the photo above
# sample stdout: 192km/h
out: 8km/h
